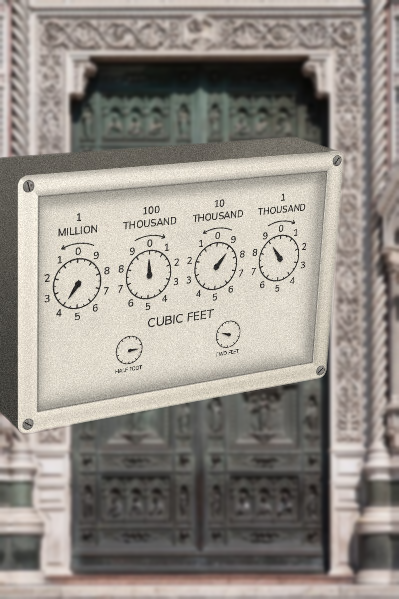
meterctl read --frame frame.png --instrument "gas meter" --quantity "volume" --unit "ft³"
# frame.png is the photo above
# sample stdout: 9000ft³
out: 398900ft³
